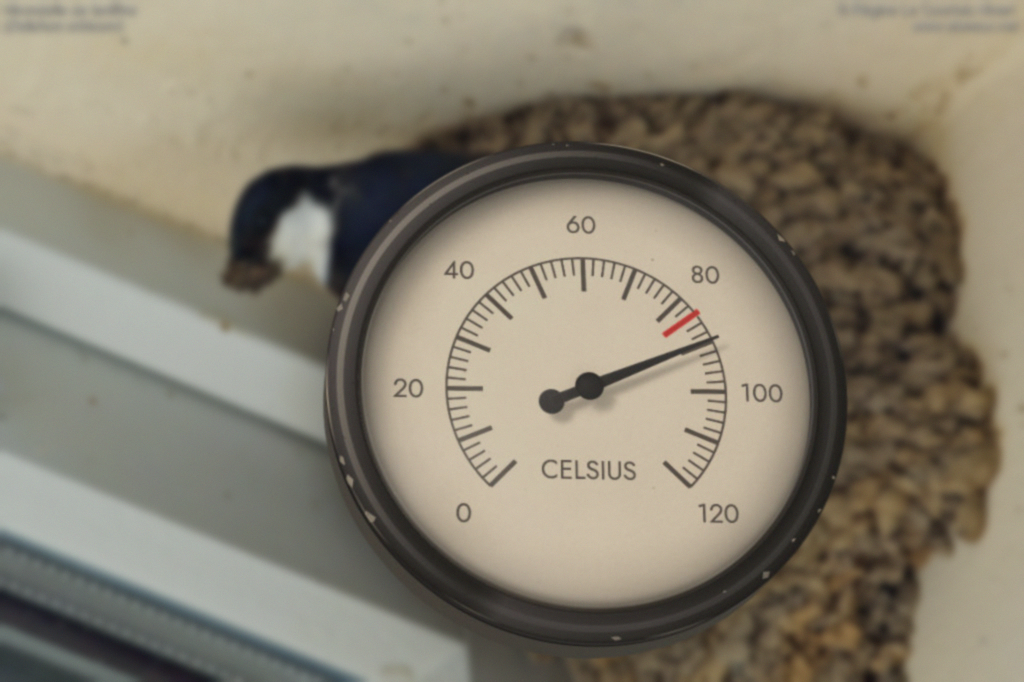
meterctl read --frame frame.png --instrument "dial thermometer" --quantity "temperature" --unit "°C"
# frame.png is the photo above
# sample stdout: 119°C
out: 90°C
